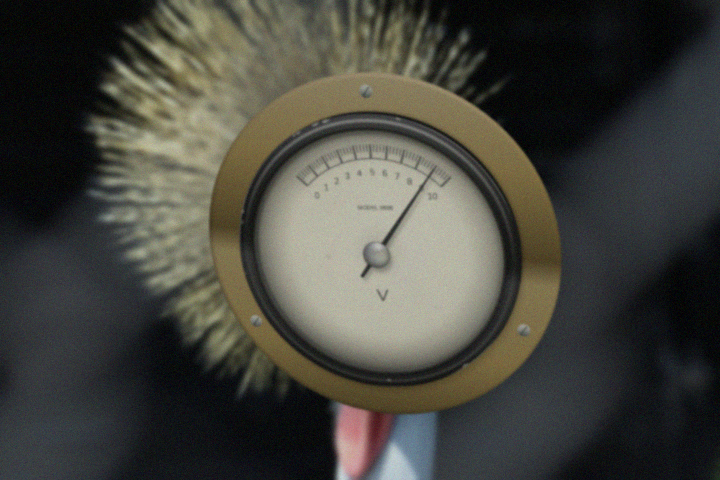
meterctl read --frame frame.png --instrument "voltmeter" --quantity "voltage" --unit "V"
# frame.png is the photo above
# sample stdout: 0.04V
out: 9V
